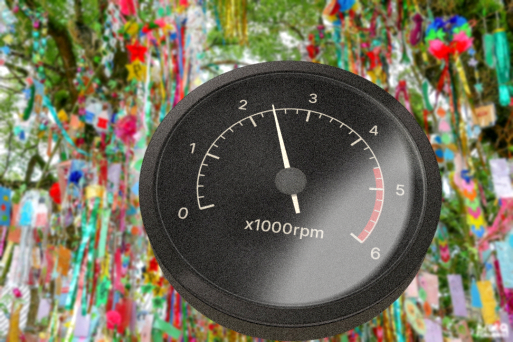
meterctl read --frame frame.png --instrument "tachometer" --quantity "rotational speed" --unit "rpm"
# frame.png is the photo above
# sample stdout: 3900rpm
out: 2400rpm
